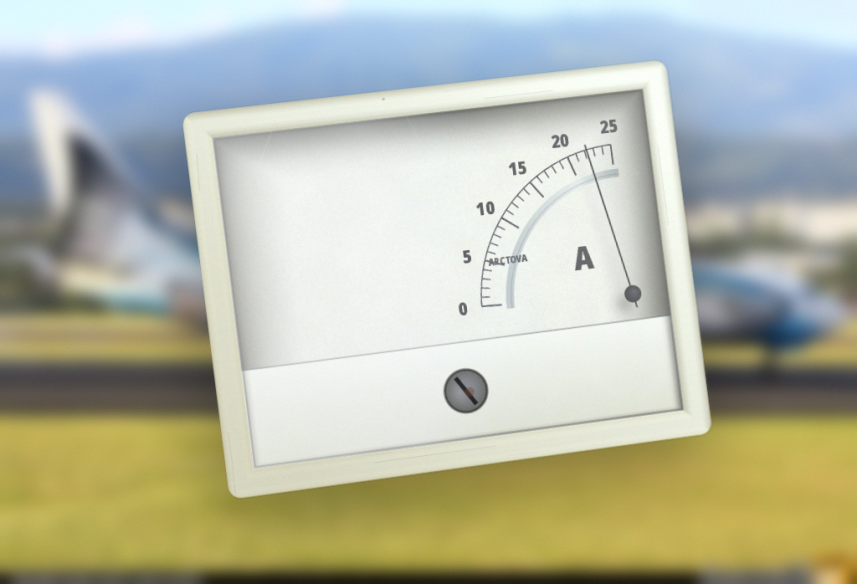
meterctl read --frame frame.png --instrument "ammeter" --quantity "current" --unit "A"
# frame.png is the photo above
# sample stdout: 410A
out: 22A
